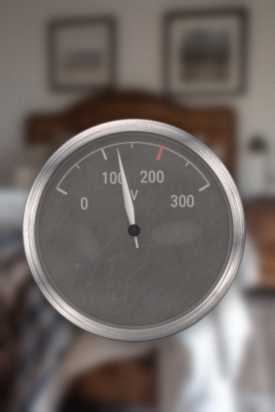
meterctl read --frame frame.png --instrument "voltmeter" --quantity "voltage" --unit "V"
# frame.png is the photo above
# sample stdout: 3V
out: 125V
